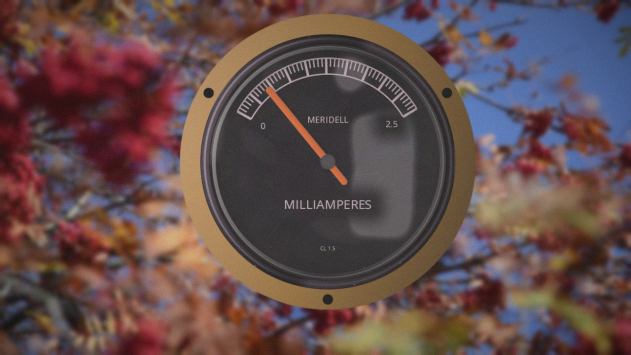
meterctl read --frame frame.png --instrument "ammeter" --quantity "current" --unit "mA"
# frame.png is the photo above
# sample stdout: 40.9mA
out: 0.45mA
